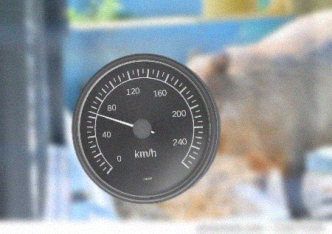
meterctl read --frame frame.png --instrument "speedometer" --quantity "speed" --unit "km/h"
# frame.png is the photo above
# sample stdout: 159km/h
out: 65km/h
